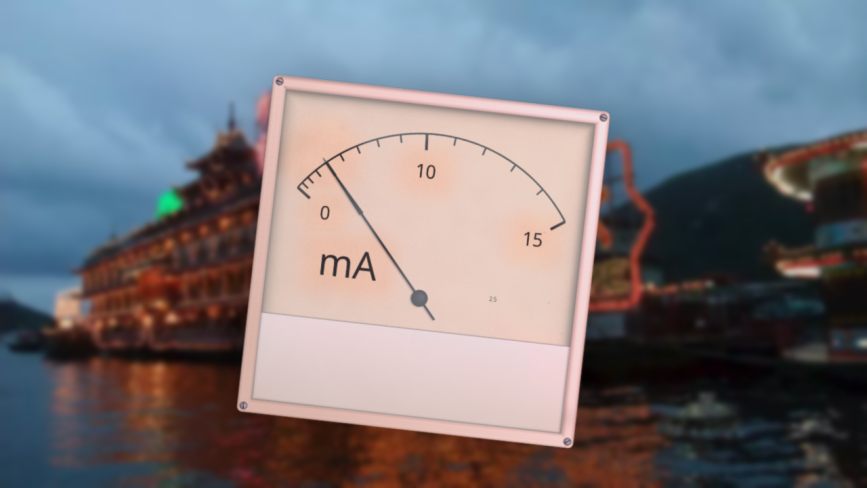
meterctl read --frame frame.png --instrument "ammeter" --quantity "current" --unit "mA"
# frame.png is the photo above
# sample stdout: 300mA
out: 5mA
